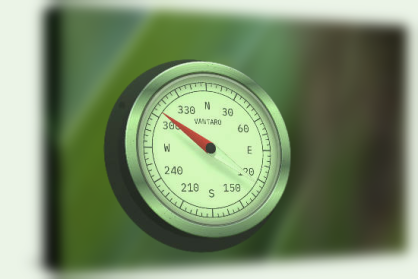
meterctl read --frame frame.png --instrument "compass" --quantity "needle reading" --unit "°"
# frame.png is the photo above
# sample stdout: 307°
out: 305°
